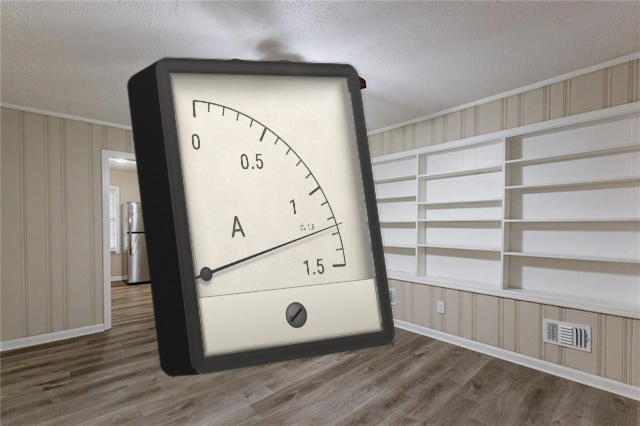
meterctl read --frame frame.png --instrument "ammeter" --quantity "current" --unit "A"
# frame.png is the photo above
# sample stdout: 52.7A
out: 1.25A
